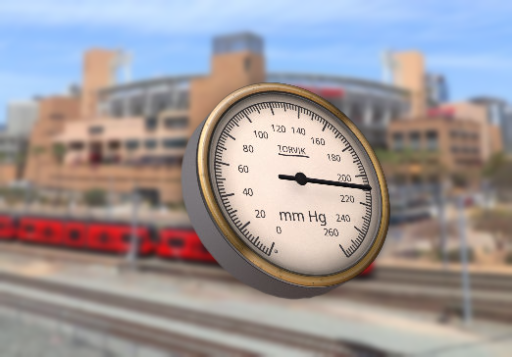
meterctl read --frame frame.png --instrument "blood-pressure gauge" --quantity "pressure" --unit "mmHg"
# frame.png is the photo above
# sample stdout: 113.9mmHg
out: 210mmHg
